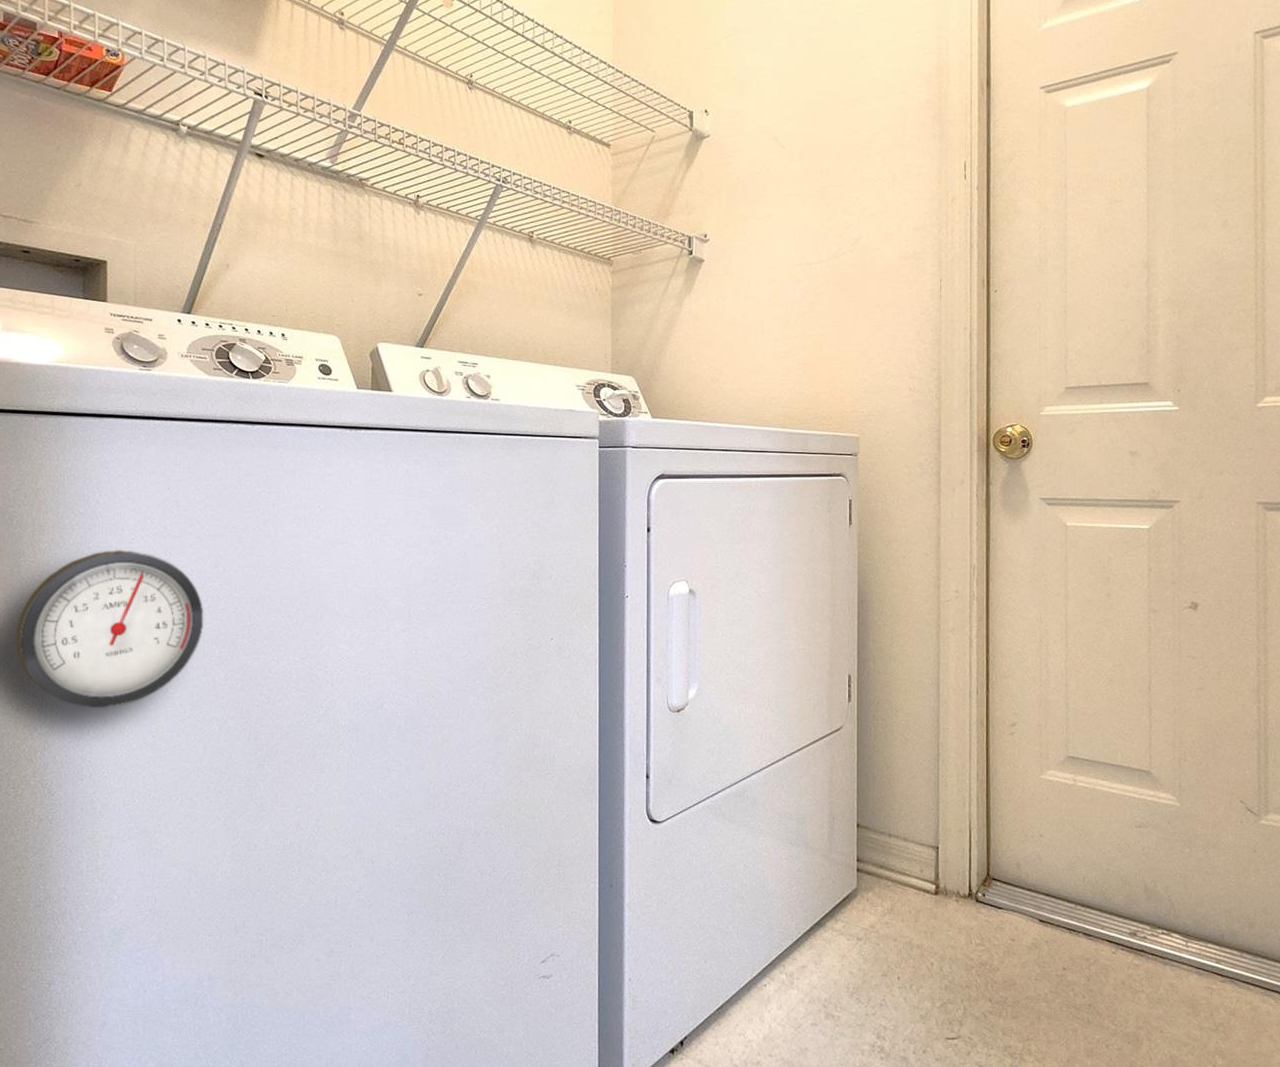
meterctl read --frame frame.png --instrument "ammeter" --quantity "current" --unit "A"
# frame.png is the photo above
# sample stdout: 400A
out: 3A
